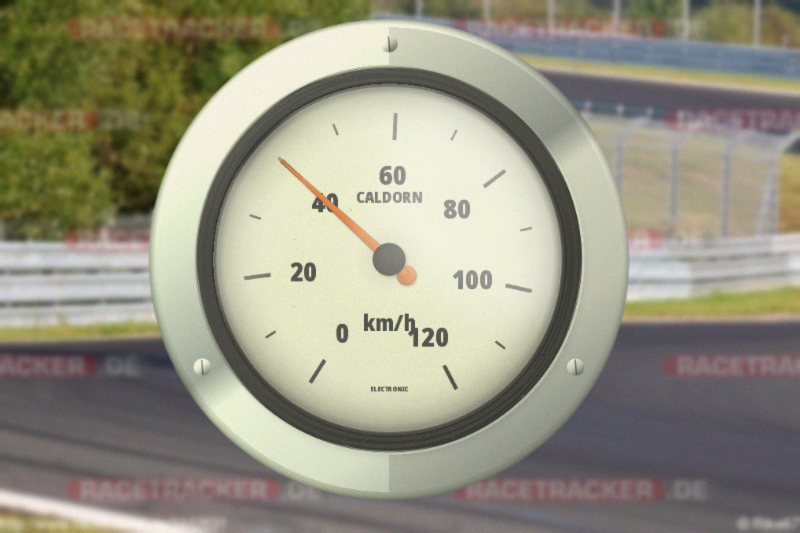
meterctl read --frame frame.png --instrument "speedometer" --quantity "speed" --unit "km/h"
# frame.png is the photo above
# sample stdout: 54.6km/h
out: 40km/h
